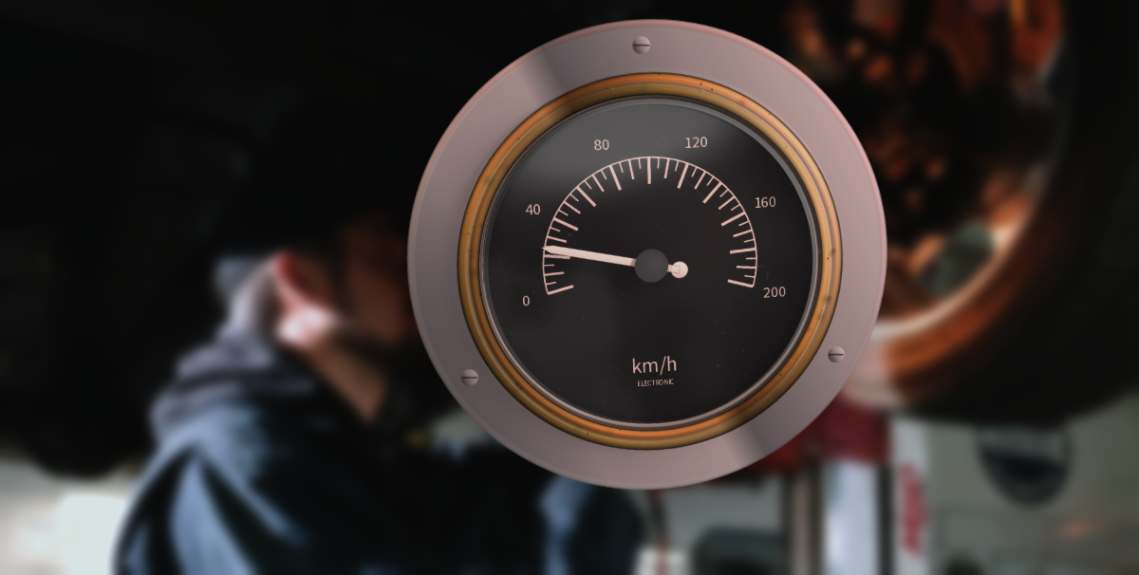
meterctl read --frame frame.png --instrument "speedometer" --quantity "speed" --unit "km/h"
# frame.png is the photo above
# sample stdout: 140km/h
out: 25km/h
